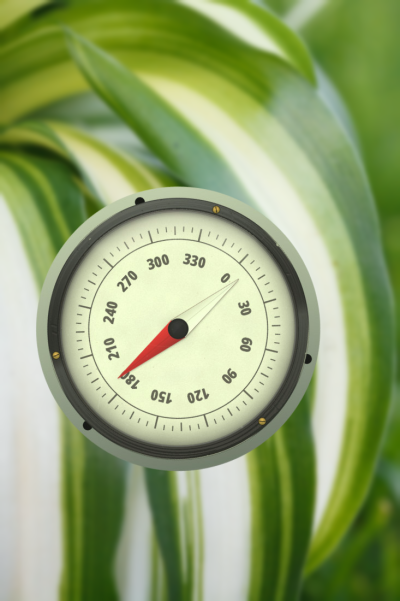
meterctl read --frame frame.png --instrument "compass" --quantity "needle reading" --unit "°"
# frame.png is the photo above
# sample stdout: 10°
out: 187.5°
